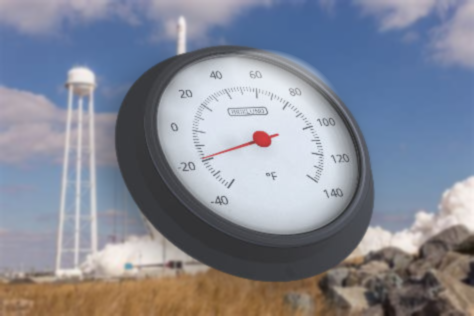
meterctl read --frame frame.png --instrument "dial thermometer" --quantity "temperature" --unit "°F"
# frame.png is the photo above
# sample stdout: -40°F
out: -20°F
